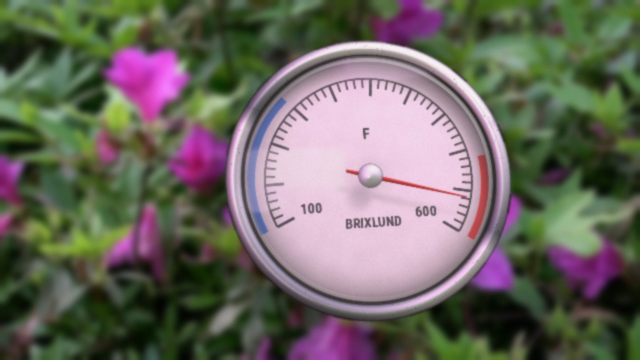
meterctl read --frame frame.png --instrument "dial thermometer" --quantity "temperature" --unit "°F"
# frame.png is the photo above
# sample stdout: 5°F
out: 560°F
